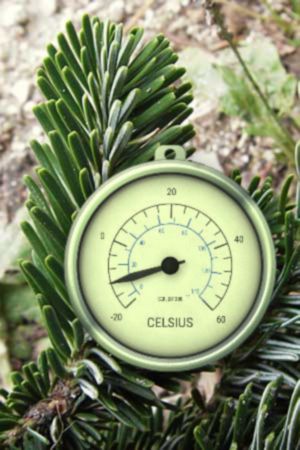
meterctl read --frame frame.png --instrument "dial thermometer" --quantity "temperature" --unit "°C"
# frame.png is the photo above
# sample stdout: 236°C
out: -12°C
